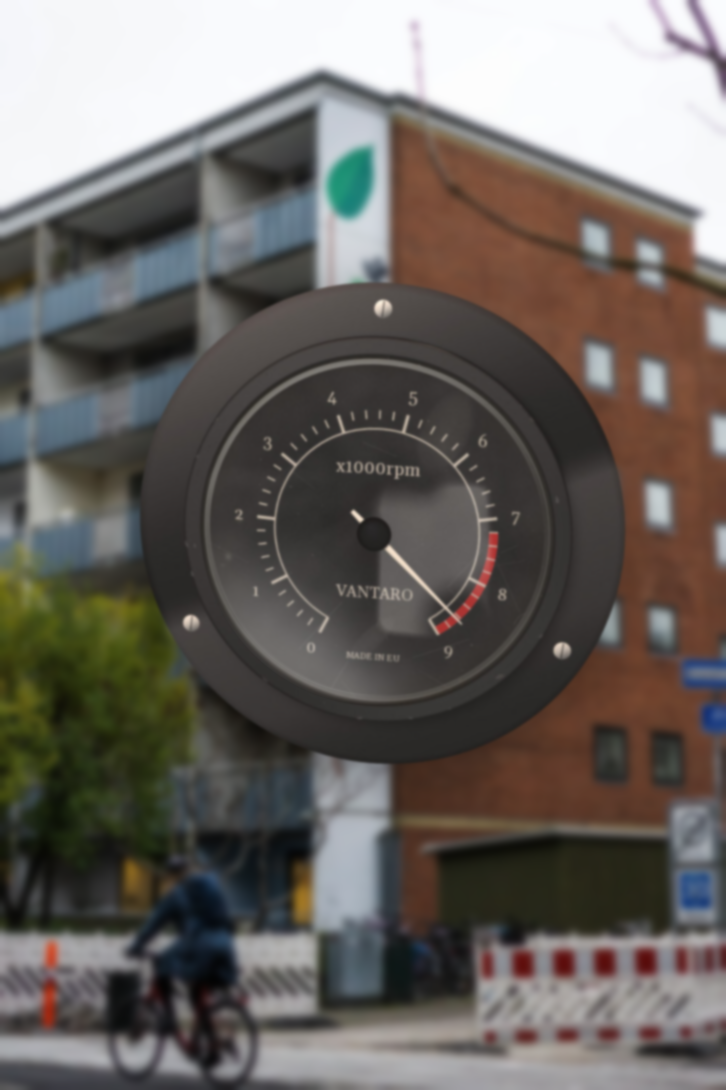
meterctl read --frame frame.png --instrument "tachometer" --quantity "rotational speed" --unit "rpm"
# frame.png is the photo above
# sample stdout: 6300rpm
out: 8600rpm
